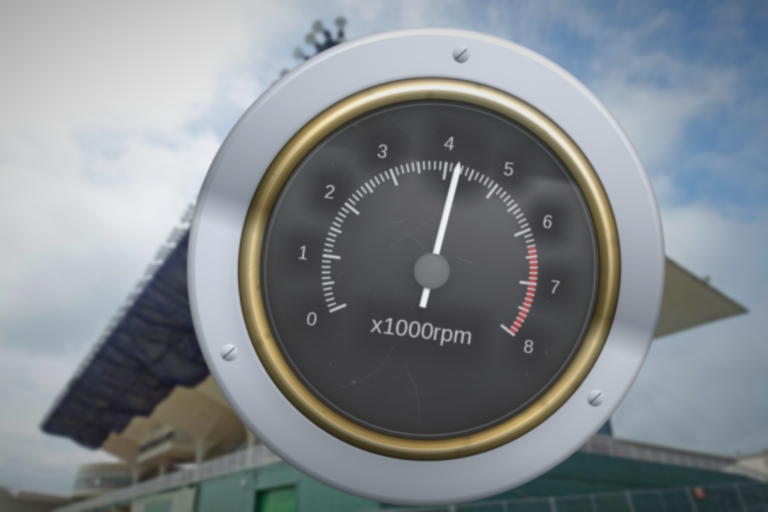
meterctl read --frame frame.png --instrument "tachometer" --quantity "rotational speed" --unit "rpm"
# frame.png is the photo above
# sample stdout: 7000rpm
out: 4200rpm
